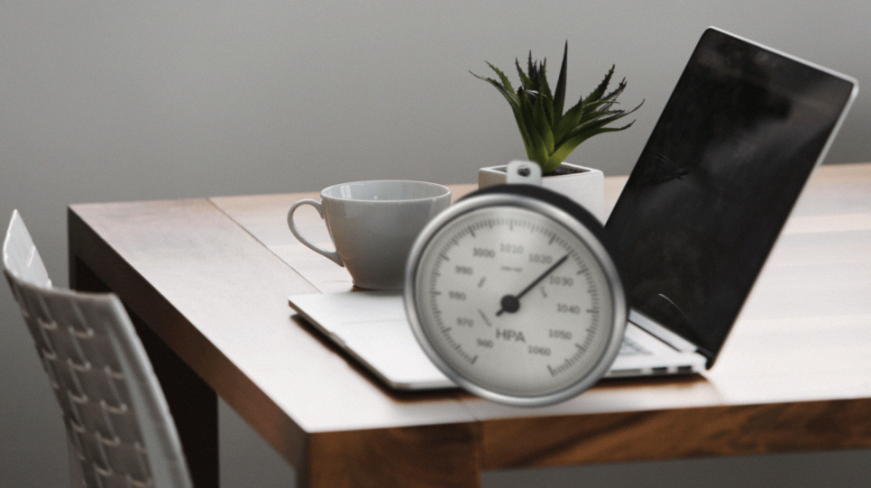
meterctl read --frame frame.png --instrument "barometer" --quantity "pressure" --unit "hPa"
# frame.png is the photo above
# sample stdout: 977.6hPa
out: 1025hPa
